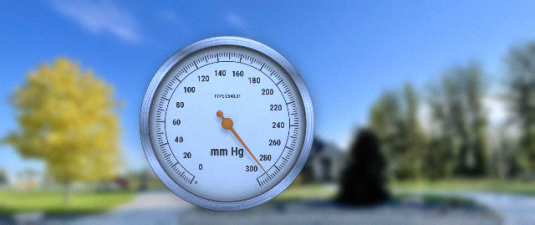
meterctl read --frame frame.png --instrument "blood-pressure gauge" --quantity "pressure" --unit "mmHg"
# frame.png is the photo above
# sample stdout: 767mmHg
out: 290mmHg
